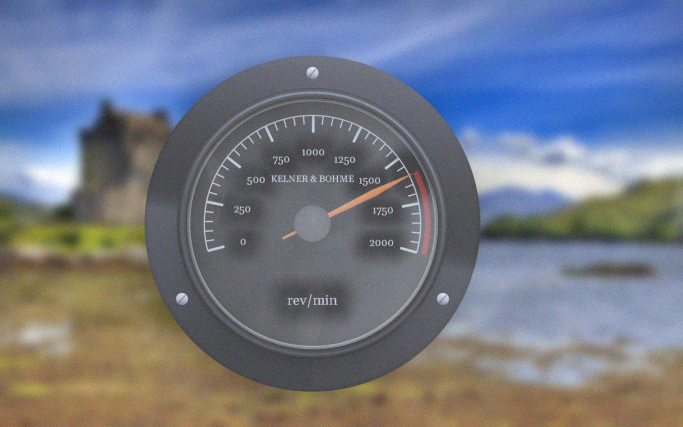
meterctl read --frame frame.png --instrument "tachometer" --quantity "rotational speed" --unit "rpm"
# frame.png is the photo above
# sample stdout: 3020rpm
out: 1600rpm
